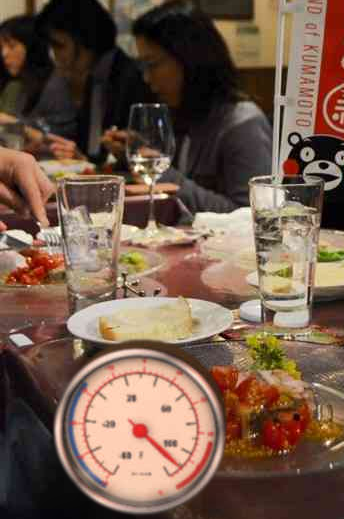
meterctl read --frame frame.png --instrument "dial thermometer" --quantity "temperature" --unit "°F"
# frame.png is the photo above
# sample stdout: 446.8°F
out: 110°F
